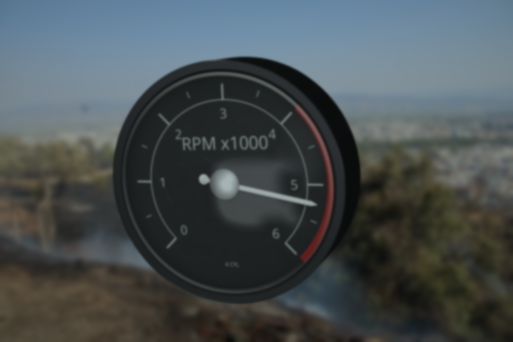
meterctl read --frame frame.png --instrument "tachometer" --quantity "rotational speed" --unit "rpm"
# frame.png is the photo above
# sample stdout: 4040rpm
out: 5250rpm
